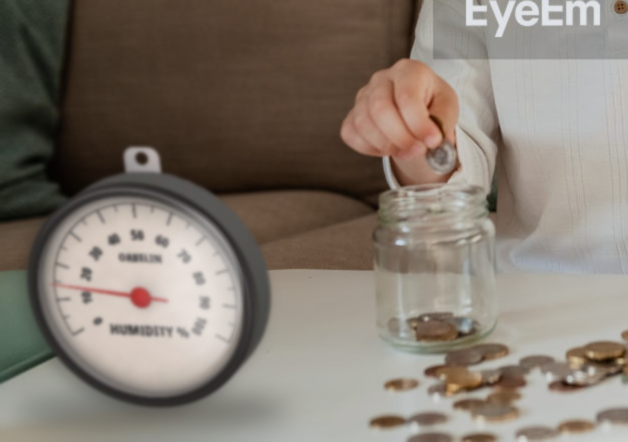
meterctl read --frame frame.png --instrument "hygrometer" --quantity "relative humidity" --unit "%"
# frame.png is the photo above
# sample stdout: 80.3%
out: 15%
